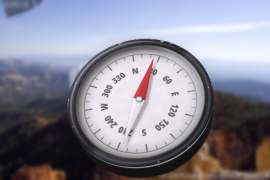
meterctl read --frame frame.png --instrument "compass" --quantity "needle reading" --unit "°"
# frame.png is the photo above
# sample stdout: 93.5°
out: 25°
